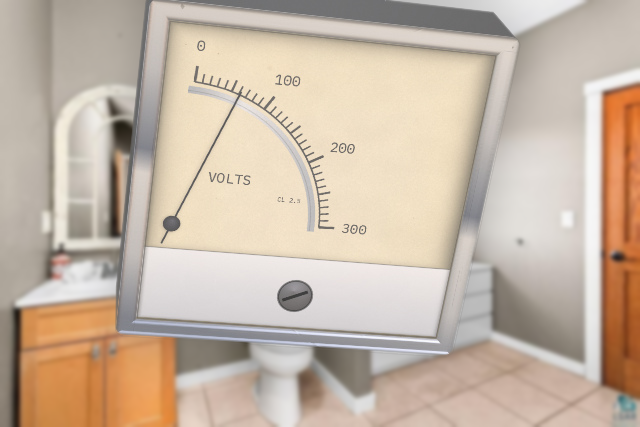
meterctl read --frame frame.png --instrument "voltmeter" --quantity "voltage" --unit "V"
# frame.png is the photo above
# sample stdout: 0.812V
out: 60V
